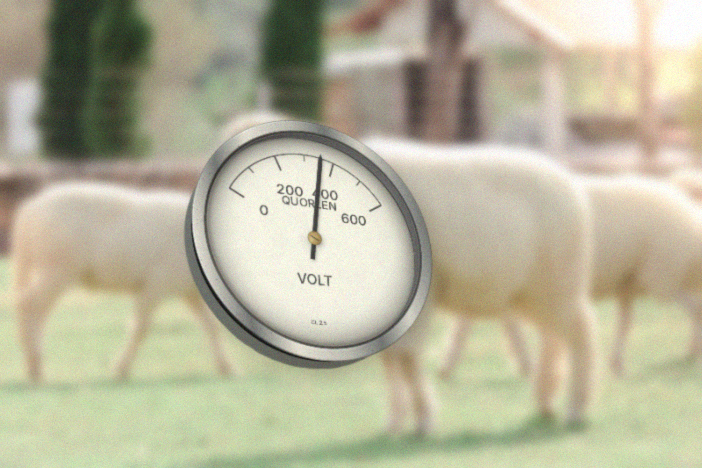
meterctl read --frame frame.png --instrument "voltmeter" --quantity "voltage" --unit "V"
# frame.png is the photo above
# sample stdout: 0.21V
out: 350V
